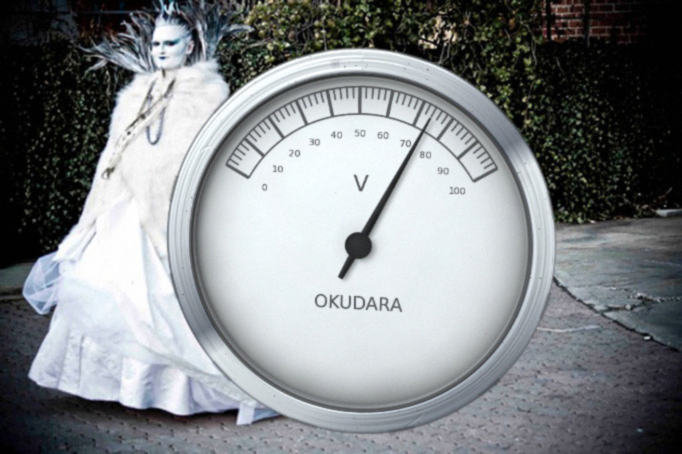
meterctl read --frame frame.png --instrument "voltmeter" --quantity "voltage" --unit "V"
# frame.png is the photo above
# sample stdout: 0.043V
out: 74V
